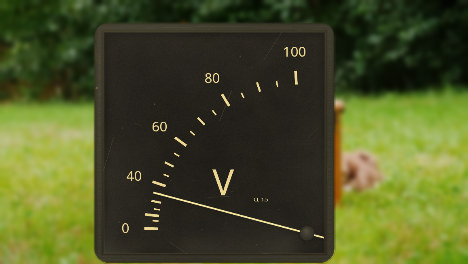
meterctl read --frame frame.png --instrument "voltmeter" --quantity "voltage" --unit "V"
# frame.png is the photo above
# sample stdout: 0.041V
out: 35V
